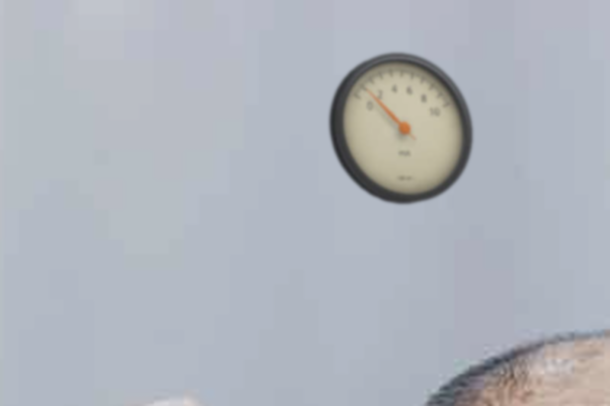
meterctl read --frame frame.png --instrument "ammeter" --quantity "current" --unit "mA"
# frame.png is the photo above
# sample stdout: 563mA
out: 1mA
